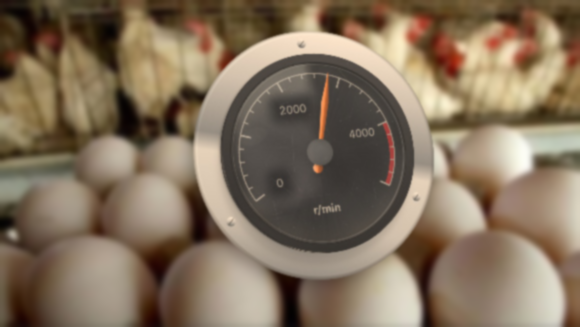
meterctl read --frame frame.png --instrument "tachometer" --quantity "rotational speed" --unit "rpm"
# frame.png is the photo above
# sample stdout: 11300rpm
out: 2800rpm
